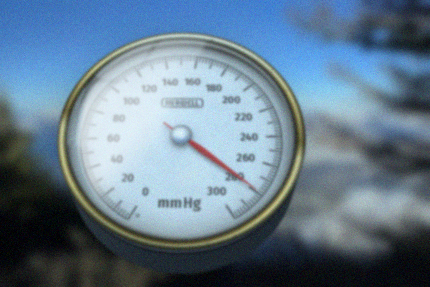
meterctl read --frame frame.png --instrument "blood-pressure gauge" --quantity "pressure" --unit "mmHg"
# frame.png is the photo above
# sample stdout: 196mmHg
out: 280mmHg
